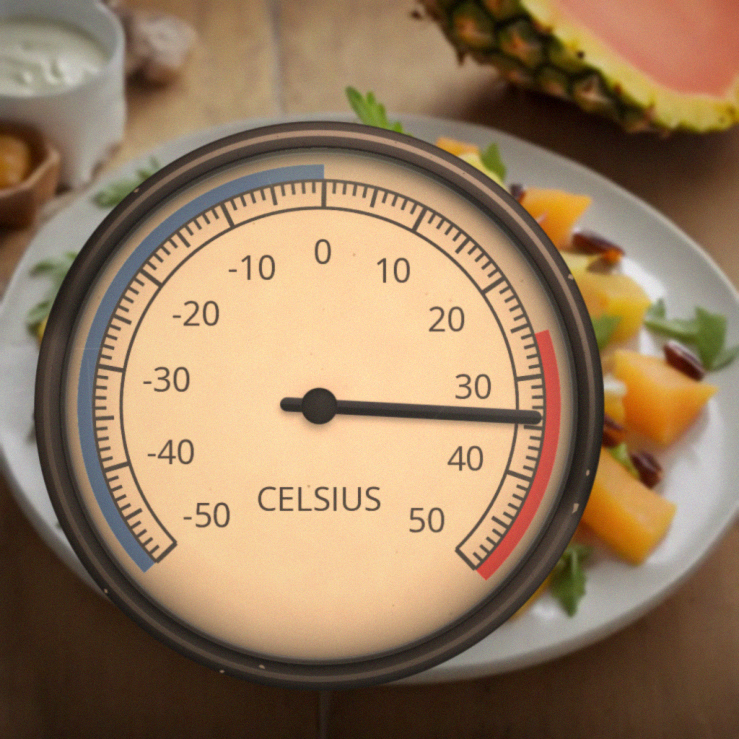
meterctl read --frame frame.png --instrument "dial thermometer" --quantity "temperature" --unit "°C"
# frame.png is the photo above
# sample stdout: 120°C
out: 34°C
